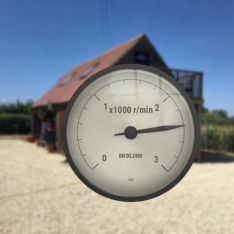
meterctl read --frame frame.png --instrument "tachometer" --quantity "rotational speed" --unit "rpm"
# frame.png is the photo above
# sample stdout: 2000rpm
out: 2400rpm
